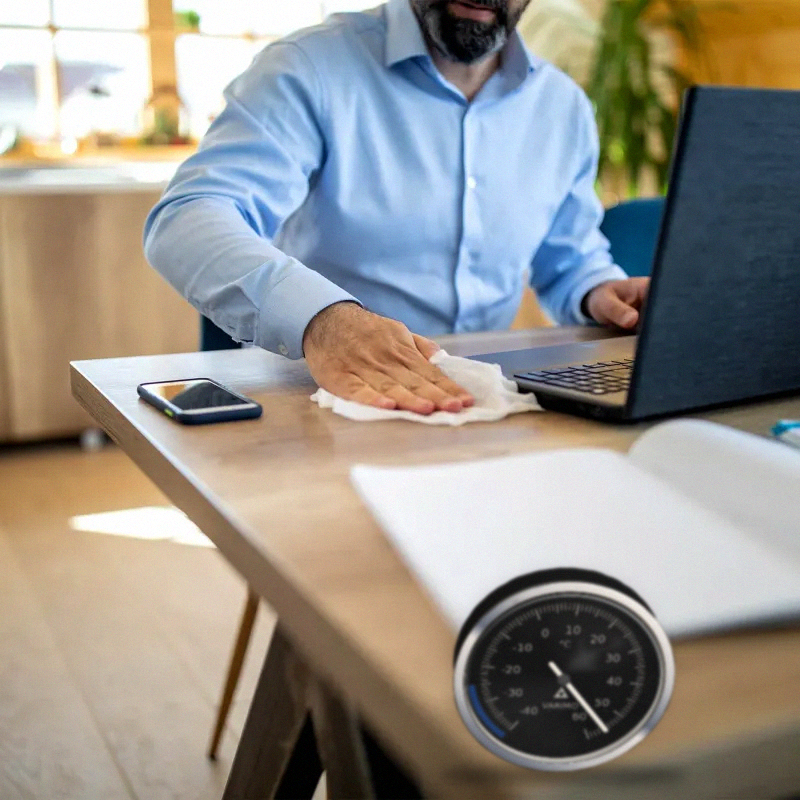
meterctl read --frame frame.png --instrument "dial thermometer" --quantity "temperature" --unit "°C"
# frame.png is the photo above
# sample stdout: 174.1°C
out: 55°C
